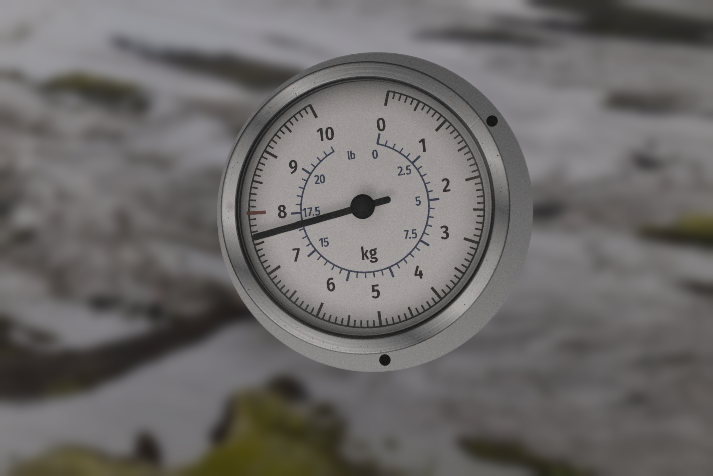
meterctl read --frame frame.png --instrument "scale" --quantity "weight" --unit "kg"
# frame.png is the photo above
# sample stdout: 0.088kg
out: 7.6kg
